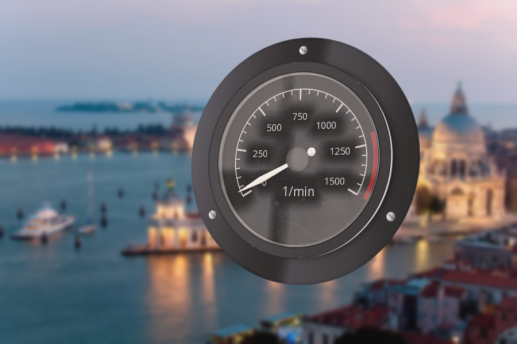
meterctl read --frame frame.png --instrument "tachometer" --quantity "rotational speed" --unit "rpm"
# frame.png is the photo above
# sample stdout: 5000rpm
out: 25rpm
